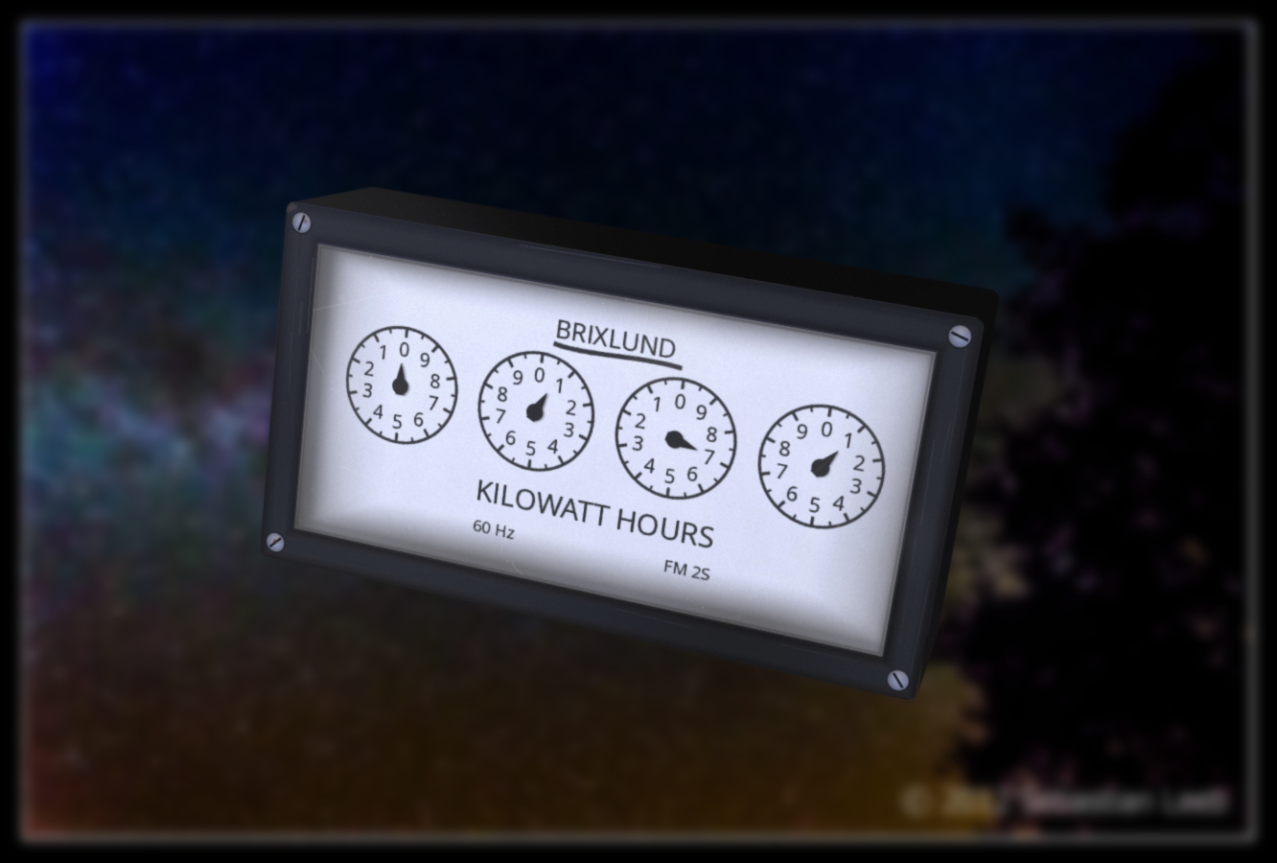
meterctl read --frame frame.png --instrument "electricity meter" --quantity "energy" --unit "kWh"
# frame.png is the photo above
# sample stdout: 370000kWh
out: 71kWh
